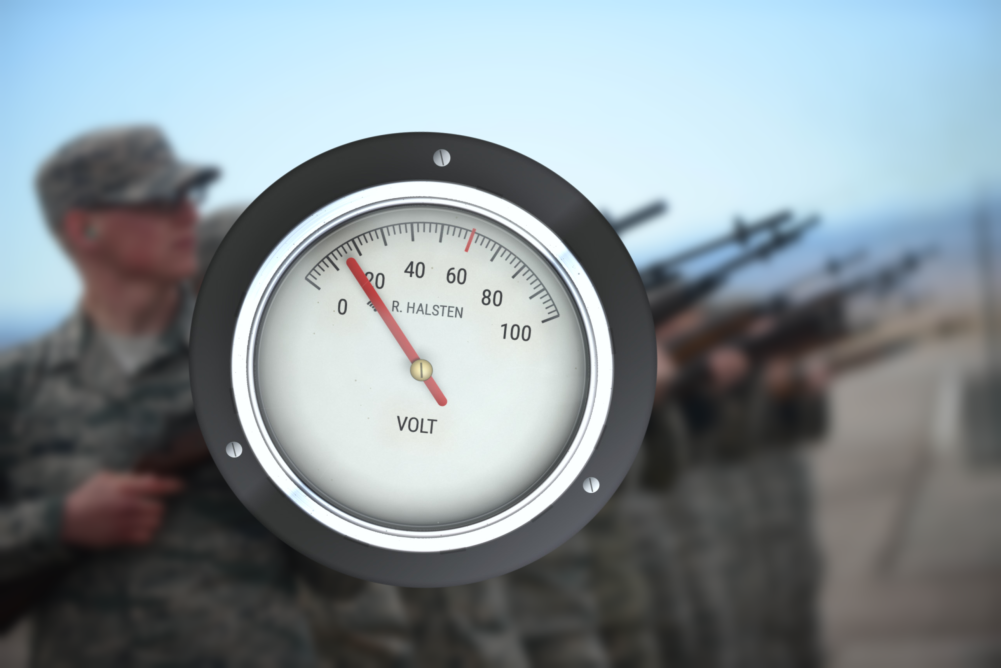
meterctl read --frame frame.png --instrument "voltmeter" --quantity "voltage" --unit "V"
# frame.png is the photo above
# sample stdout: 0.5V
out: 16V
